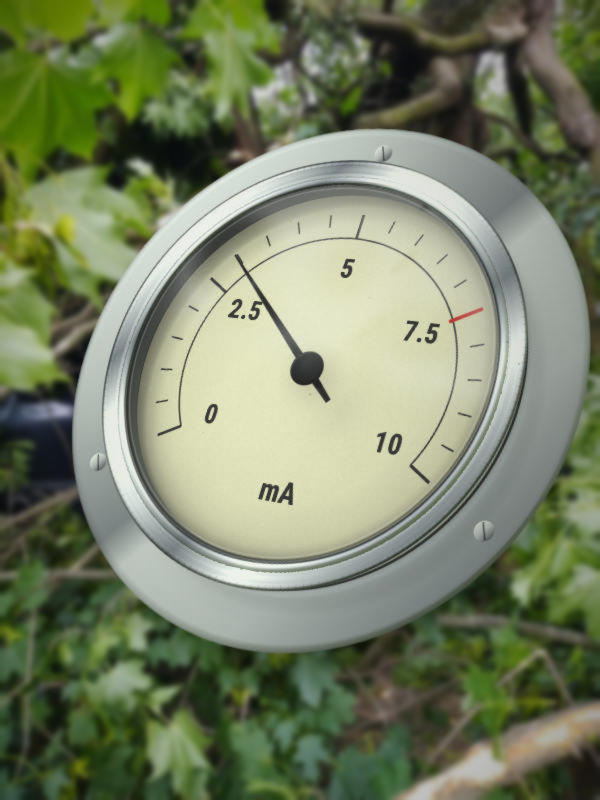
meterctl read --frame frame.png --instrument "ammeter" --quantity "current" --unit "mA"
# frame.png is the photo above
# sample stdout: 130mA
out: 3mA
